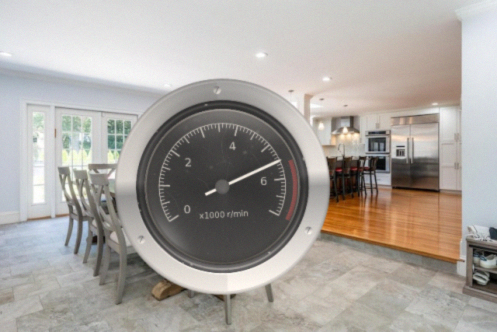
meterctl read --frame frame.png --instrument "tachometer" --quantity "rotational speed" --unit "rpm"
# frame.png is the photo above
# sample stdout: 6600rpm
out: 5500rpm
